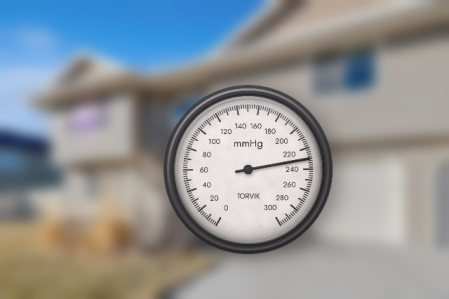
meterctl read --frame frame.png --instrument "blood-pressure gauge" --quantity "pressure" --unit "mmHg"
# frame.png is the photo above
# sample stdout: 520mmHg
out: 230mmHg
